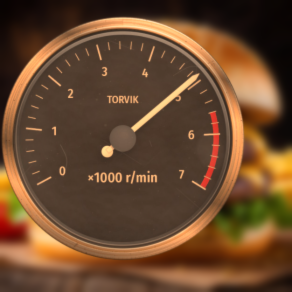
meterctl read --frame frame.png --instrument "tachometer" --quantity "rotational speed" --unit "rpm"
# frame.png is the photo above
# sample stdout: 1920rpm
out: 4900rpm
